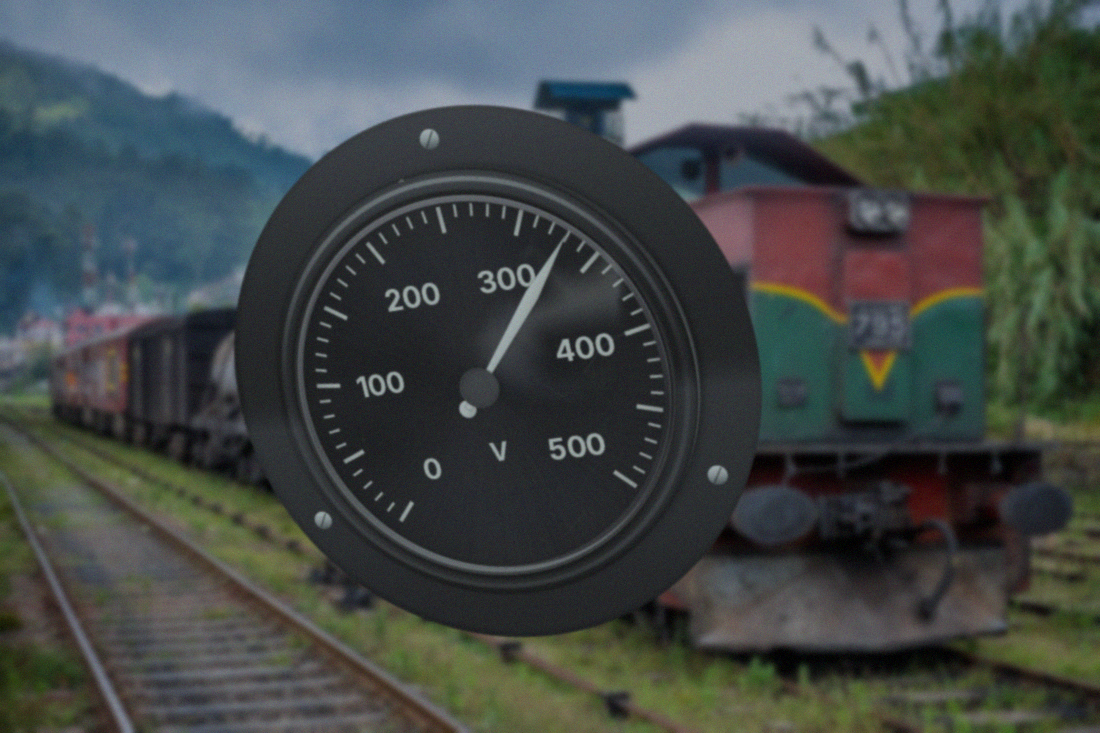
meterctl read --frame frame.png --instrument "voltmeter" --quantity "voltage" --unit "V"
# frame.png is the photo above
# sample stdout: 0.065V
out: 330V
